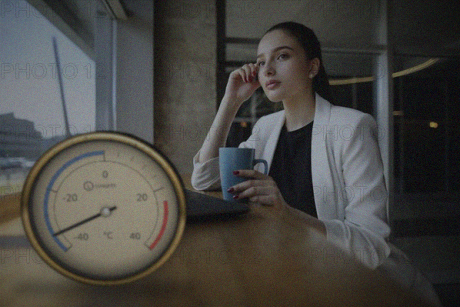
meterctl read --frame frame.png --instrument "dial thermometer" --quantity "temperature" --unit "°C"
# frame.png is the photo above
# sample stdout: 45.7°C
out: -34°C
